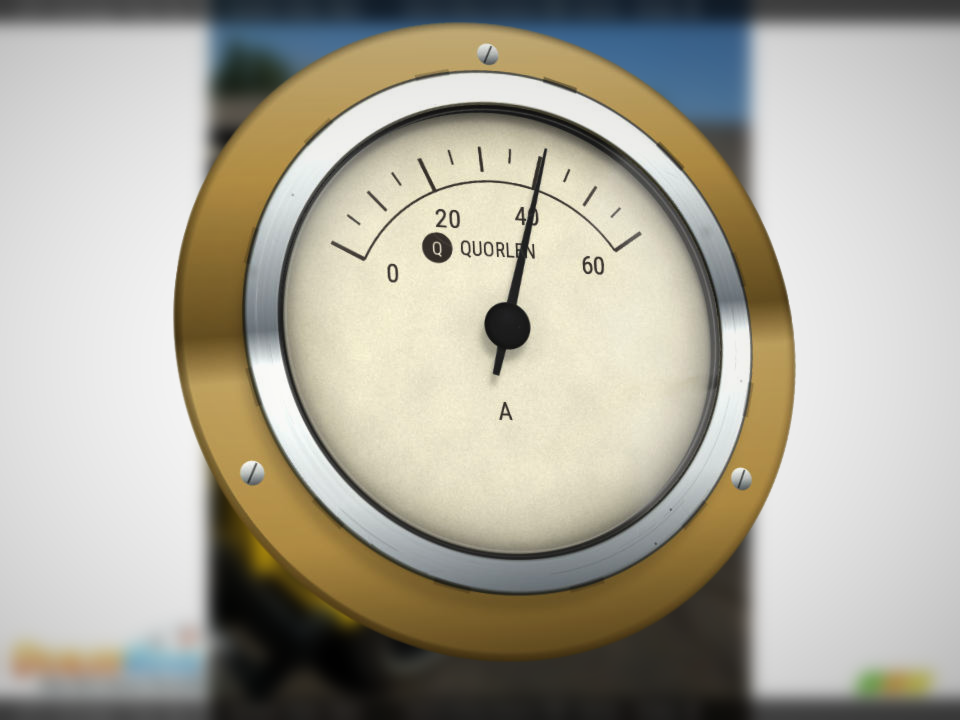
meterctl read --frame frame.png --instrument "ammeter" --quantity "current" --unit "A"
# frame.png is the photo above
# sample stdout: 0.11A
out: 40A
